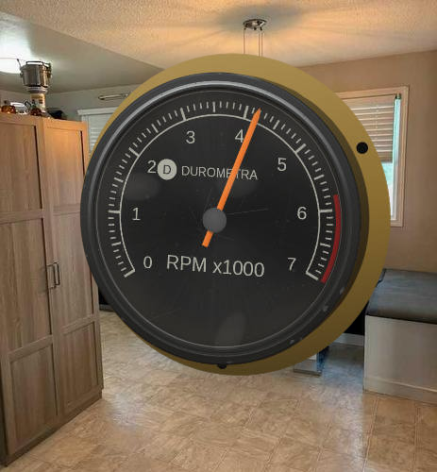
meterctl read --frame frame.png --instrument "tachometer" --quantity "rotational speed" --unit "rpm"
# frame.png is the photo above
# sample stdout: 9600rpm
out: 4200rpm
